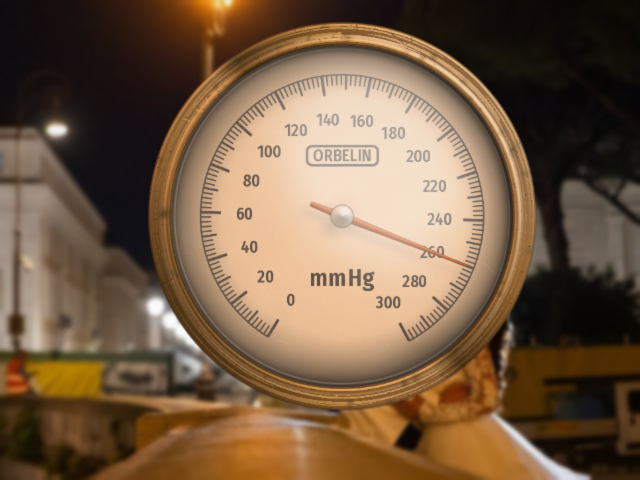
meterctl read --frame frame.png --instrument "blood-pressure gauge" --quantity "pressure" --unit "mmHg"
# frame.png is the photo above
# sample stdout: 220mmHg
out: 260mmHg
